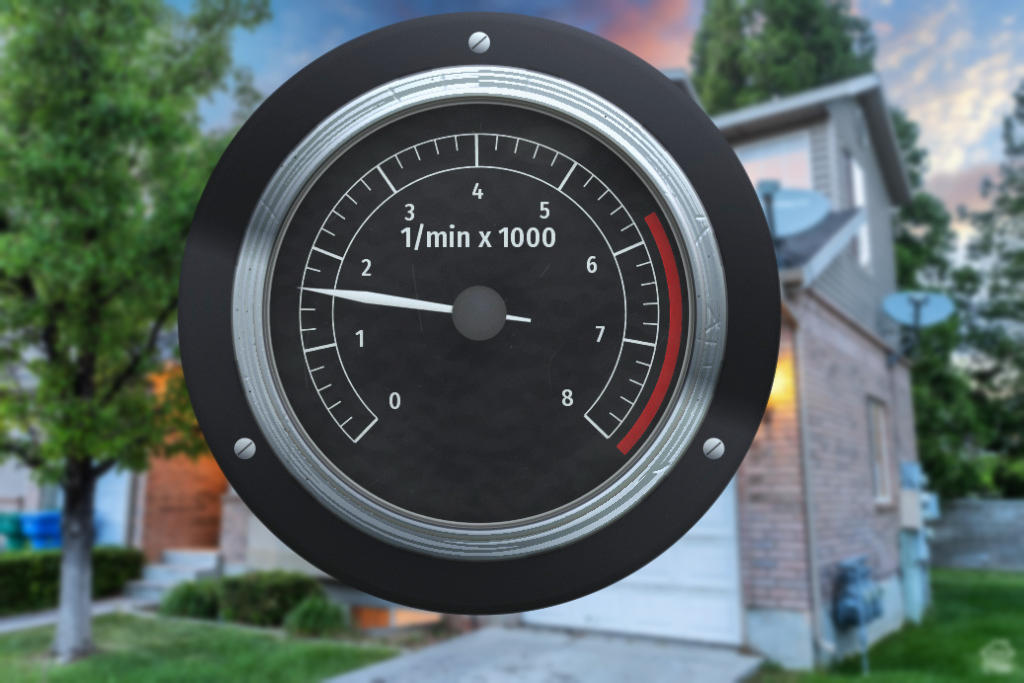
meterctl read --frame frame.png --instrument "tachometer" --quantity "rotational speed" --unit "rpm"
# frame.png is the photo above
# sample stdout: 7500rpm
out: 1600rpm
